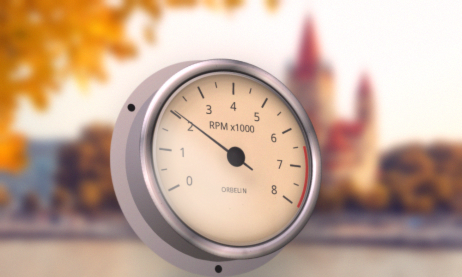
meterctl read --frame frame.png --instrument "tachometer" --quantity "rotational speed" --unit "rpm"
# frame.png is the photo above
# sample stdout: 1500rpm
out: 2000rpm
